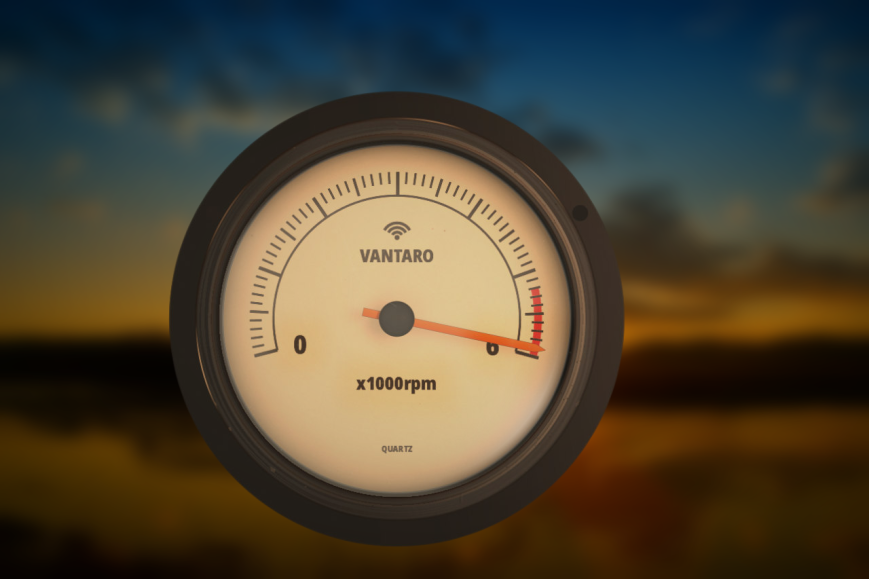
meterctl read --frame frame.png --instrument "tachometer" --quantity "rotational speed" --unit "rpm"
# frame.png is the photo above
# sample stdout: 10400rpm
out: 5900rpm
